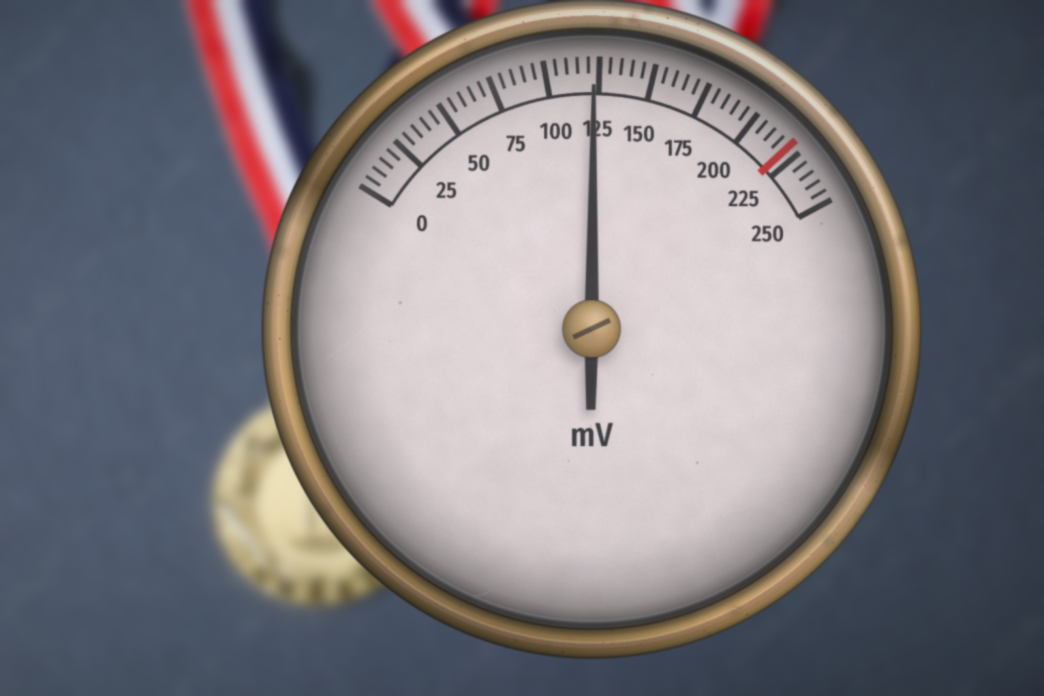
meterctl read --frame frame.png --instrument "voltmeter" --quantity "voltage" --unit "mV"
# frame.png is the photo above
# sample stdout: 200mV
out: 122.5mV
